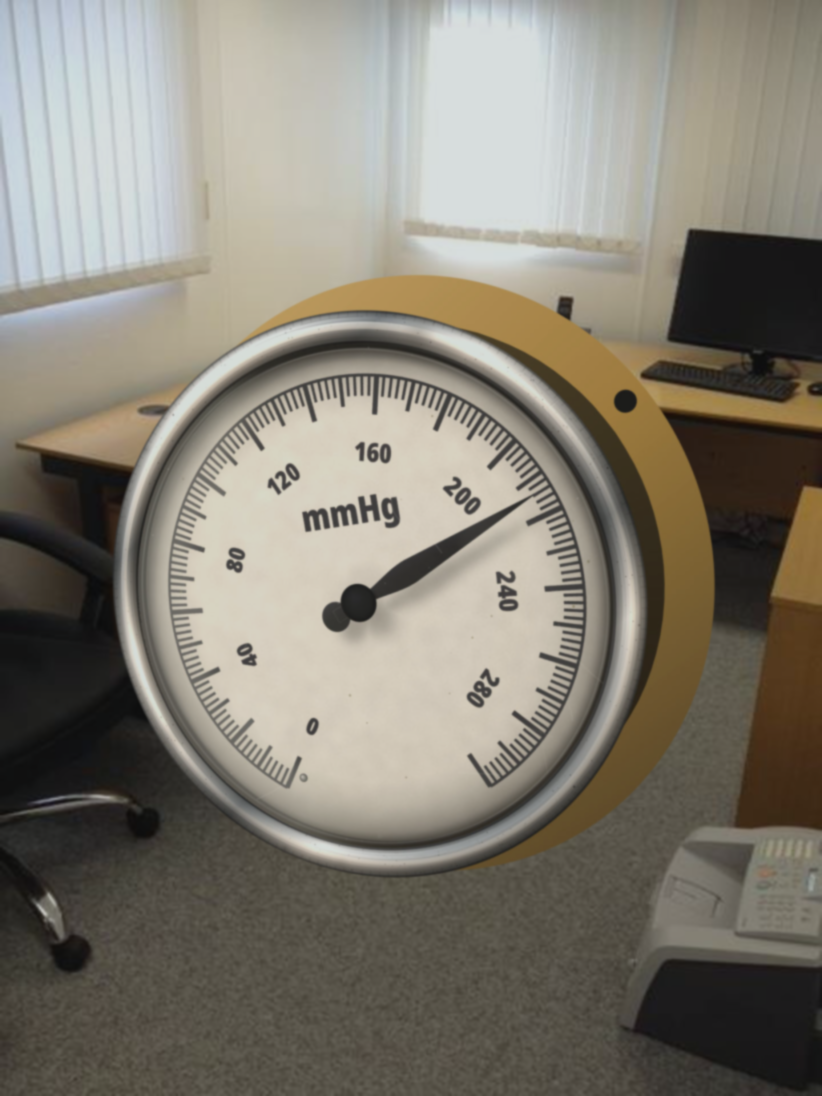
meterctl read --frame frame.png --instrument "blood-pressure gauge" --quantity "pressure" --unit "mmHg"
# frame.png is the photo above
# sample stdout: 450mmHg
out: 214mmHg
